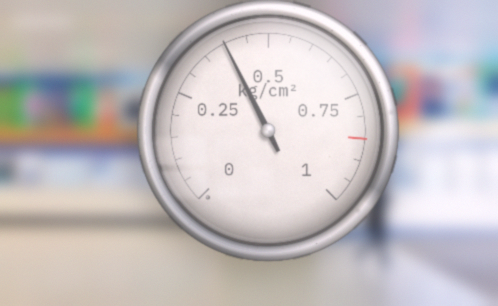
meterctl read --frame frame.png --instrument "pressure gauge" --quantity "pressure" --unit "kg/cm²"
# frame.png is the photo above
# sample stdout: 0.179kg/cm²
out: 0.4kg/cm²
